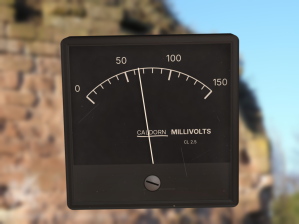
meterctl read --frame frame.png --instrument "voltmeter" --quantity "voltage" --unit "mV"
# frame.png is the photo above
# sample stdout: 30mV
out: 65mV
